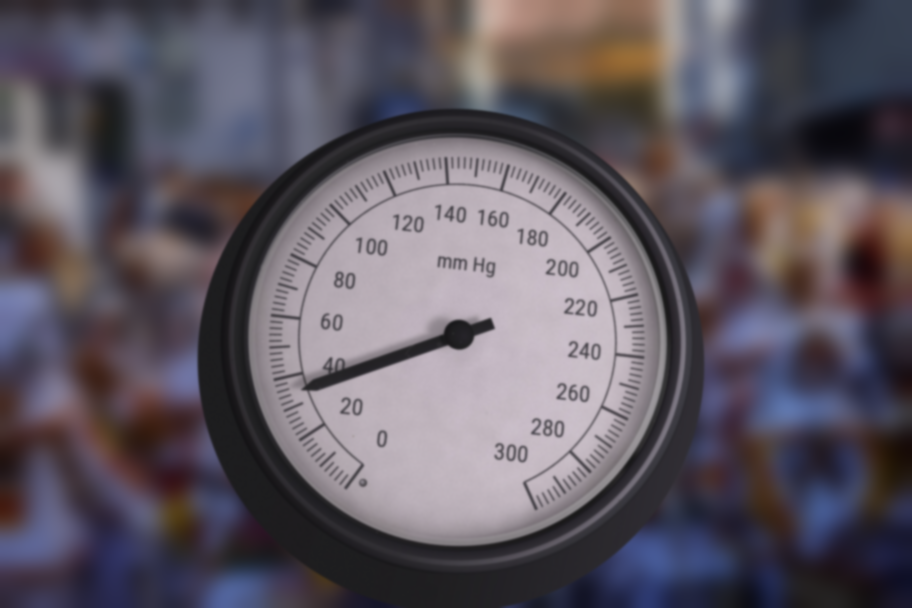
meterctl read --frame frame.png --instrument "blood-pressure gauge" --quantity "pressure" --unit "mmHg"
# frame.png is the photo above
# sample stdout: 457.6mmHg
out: 34mmHg
